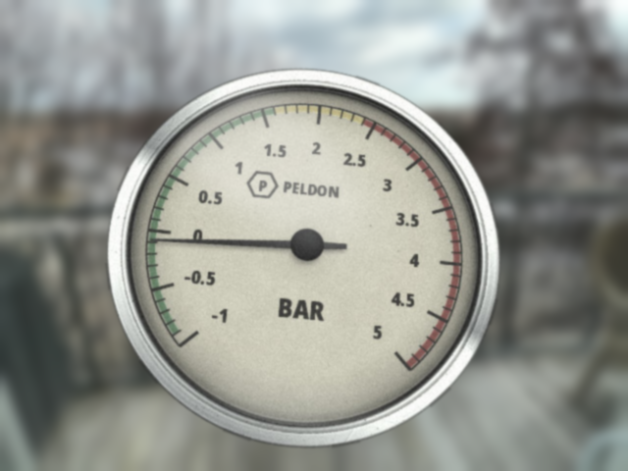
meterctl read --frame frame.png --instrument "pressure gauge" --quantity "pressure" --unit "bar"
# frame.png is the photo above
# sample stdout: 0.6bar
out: -0.1bar
